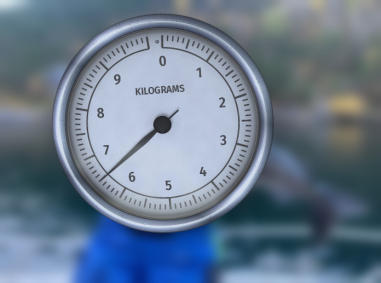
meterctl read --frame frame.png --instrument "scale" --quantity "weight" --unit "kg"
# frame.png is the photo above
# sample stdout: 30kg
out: 6.5kg
